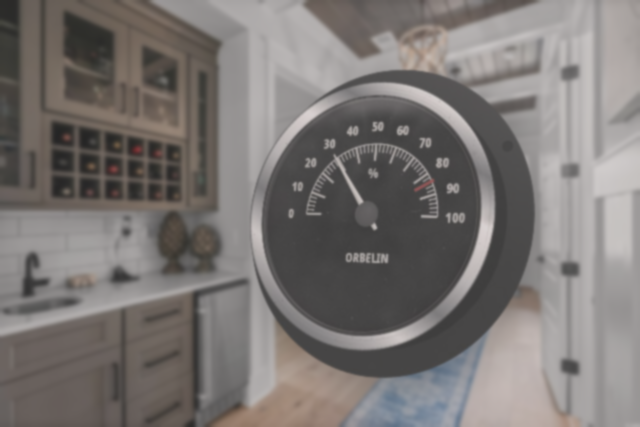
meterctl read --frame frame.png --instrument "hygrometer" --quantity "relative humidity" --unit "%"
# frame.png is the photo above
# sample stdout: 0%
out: 30%
